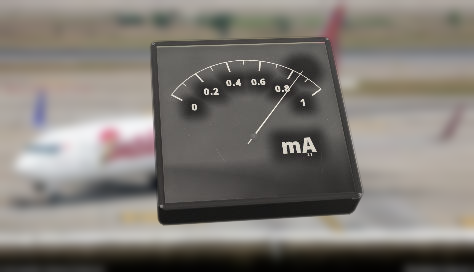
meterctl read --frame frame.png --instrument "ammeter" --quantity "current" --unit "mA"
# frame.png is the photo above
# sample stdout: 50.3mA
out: 0.85mA
